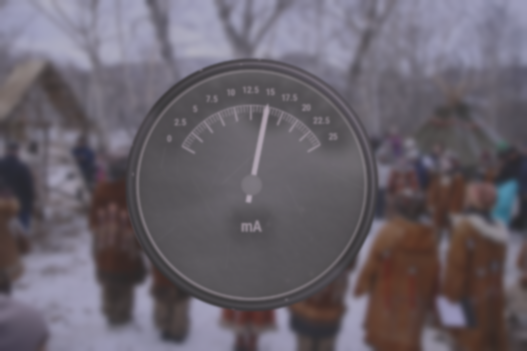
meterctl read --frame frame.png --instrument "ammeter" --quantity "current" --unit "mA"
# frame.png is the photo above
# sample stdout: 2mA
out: 15mA
